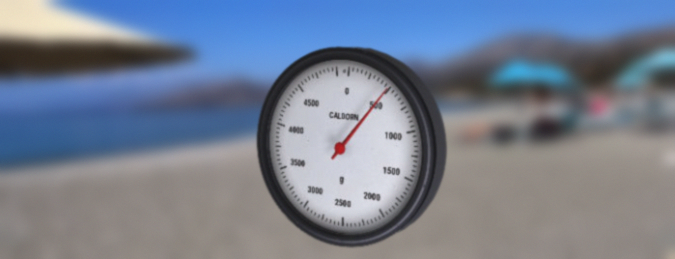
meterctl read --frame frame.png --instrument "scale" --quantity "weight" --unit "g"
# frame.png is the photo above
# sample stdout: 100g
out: 500g
